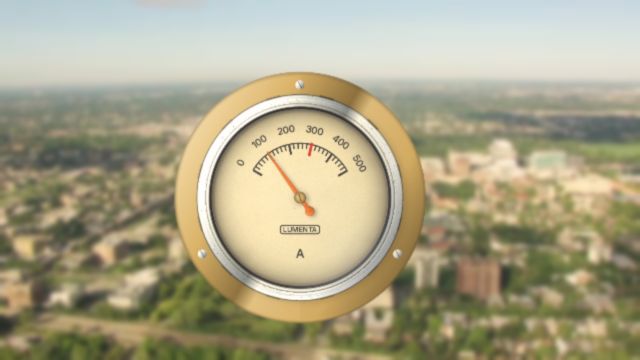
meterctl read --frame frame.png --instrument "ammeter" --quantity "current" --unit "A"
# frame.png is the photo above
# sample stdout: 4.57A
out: 100A
